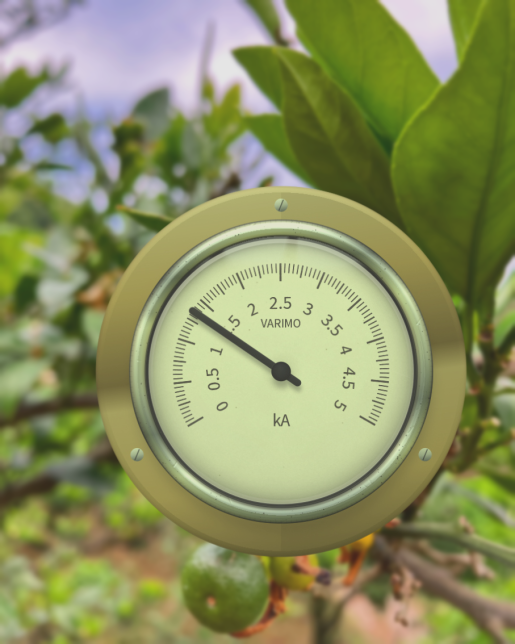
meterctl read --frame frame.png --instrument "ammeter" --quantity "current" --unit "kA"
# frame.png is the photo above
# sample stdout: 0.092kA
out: 1.35kA
